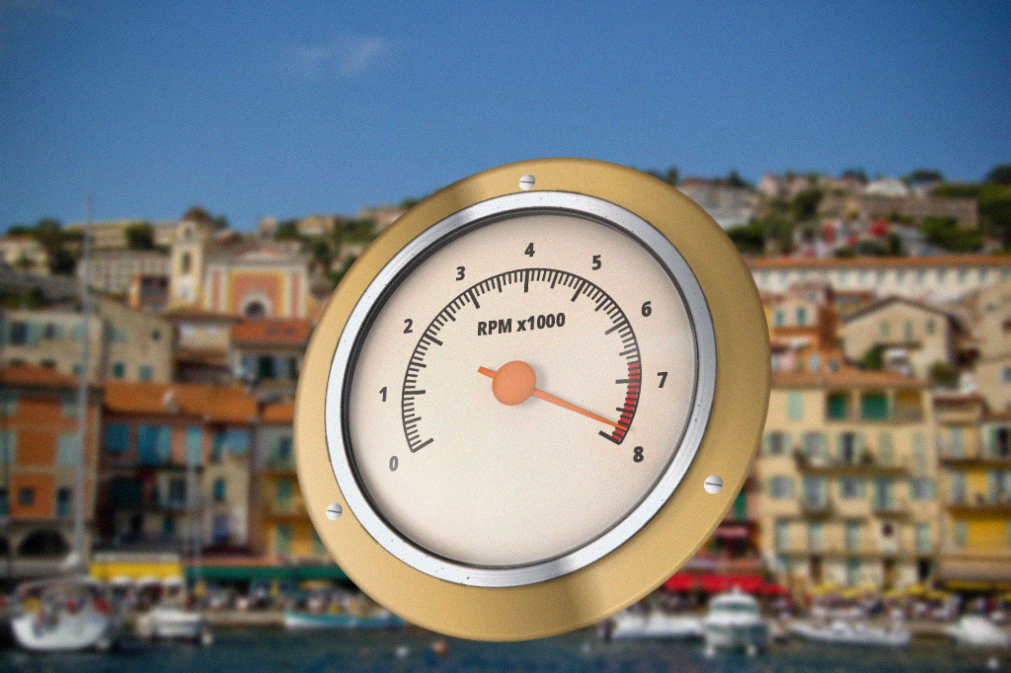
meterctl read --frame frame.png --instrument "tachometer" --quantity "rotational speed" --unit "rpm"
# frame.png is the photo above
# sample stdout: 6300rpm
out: 7800rpm
